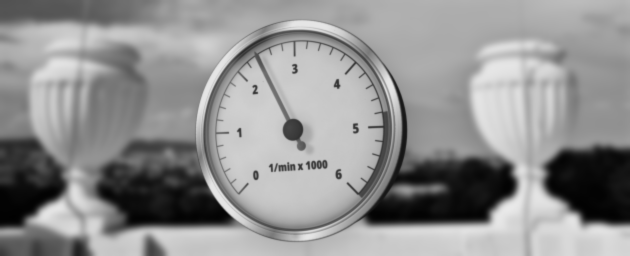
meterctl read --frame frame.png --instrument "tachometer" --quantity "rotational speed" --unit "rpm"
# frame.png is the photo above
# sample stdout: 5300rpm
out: 2400rpm
